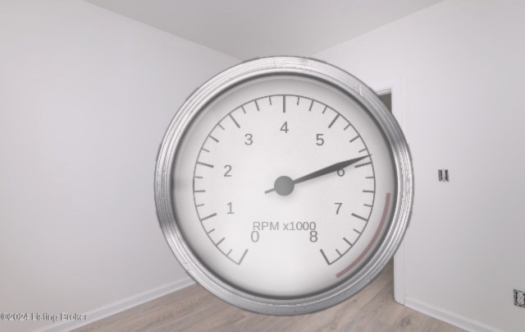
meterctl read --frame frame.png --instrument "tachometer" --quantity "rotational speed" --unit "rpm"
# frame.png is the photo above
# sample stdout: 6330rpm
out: 5875rpm
